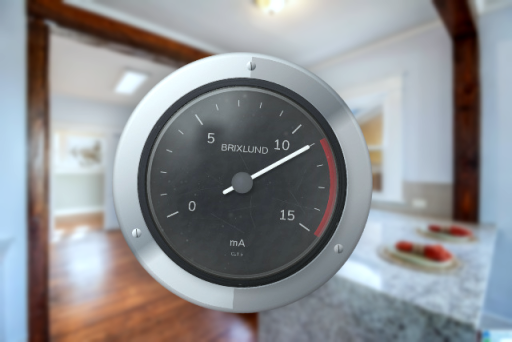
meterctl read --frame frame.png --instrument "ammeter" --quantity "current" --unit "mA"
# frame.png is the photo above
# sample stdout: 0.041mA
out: 11mA
